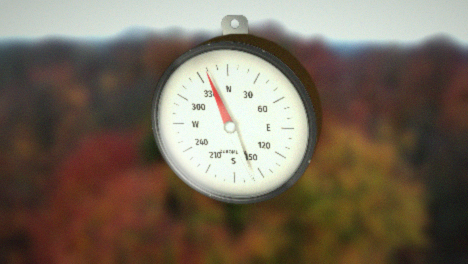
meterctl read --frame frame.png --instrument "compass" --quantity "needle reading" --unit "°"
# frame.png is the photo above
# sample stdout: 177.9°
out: 340°
